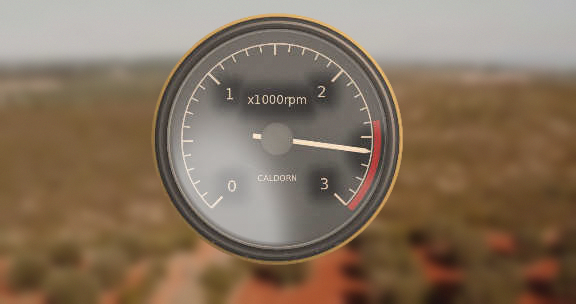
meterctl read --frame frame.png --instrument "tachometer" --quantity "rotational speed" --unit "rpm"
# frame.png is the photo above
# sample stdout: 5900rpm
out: 2600rpm
